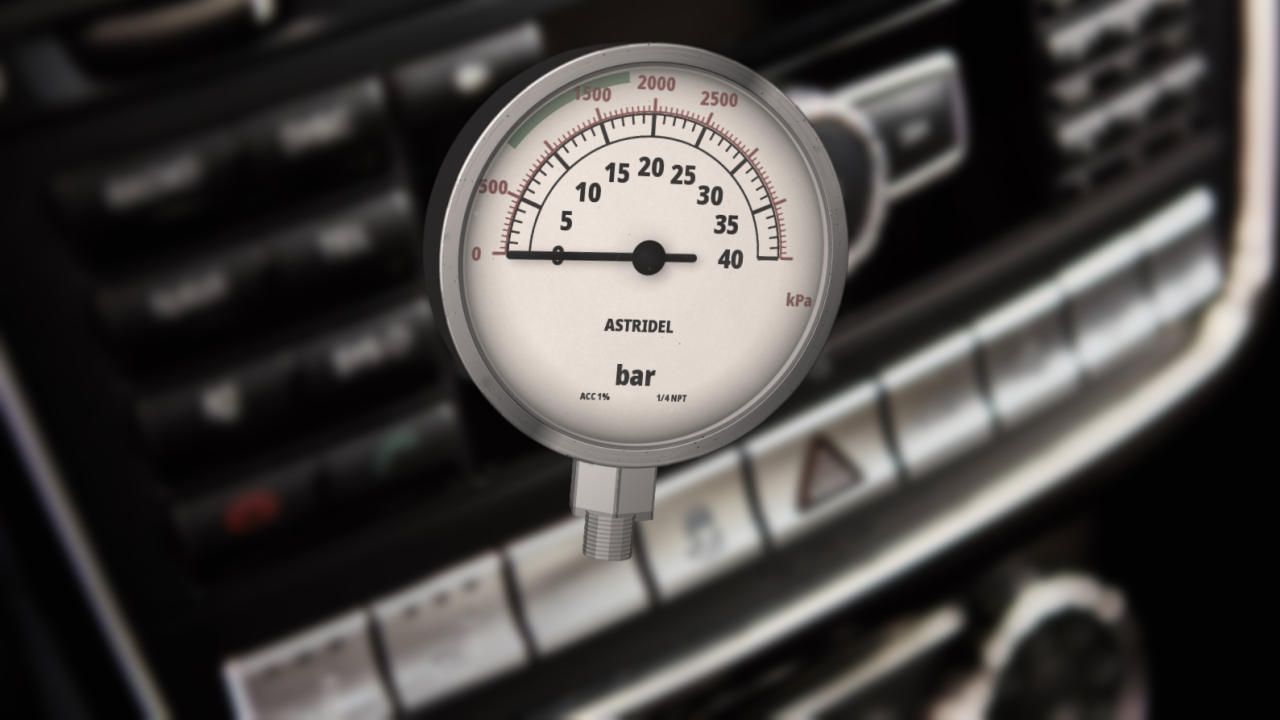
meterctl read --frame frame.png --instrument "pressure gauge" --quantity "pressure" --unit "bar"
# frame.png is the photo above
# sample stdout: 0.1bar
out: 0bar
